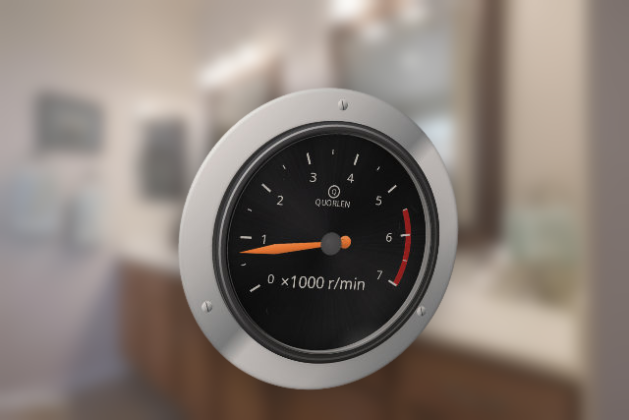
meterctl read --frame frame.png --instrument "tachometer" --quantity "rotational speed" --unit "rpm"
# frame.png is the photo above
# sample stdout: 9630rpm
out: 750rpm
